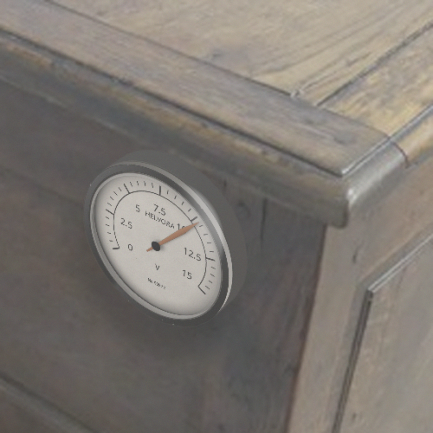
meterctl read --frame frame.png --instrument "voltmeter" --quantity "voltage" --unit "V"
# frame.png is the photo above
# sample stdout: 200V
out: 10.25V
